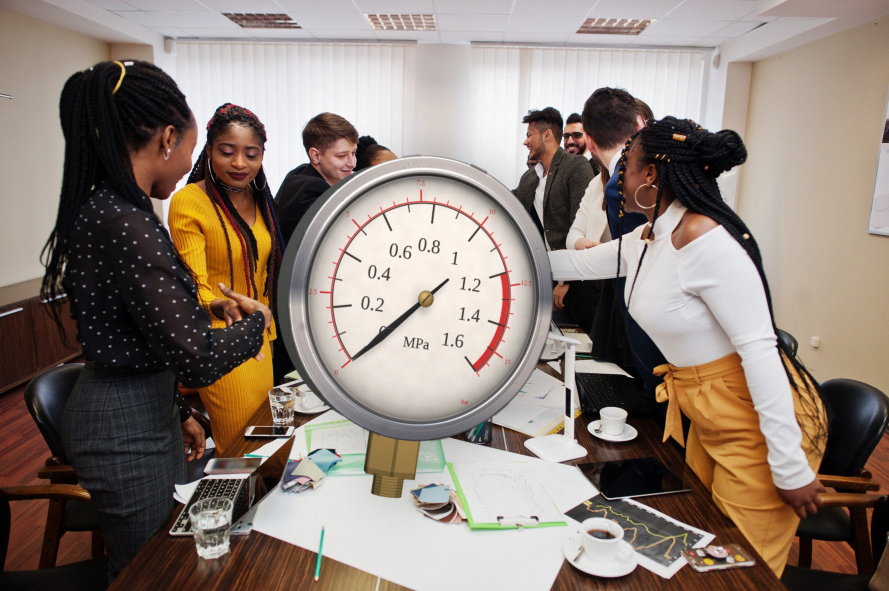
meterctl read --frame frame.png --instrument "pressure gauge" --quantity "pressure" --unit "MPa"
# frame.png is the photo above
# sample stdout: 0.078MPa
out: 0MPa
